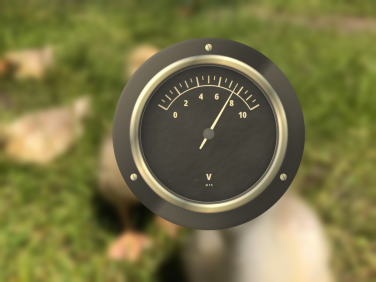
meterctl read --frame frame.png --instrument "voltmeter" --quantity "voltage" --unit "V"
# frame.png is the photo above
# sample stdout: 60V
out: 7.5V
